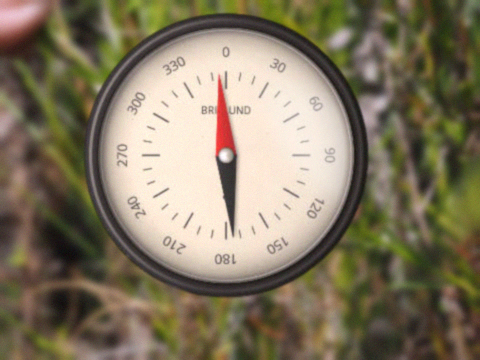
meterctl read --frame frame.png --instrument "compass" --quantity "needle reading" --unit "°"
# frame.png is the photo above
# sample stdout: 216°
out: 355°
